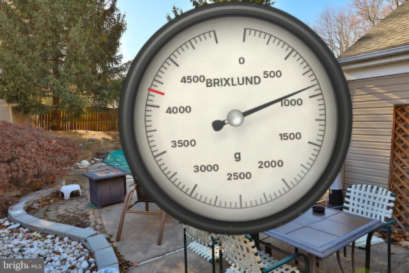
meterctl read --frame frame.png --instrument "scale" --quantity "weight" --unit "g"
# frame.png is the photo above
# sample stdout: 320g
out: 900g
